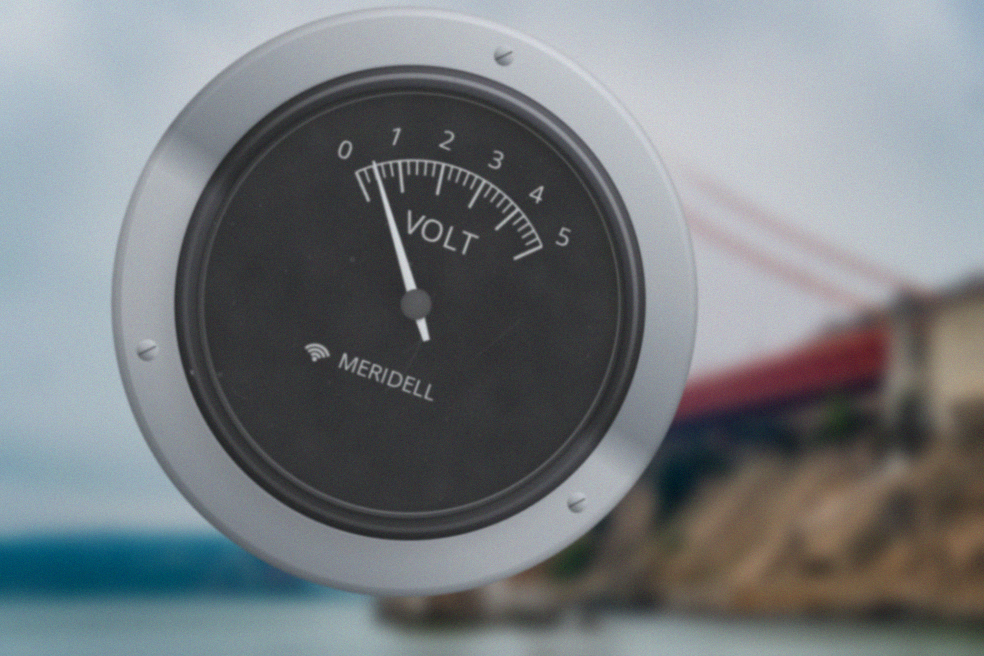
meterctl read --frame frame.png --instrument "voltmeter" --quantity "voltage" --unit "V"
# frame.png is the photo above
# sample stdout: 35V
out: 0.4V
